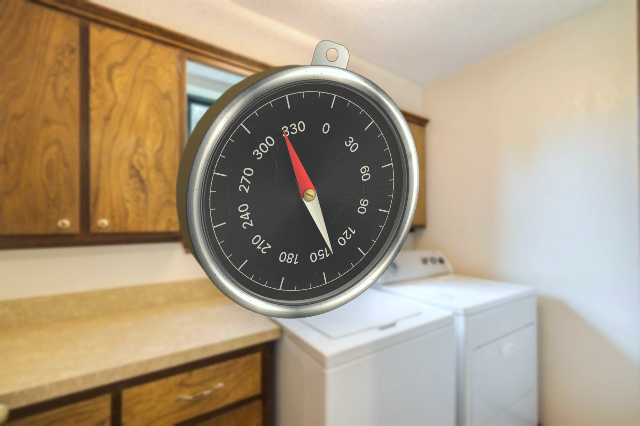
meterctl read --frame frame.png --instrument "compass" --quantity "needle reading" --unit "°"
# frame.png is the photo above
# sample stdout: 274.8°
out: 320°
